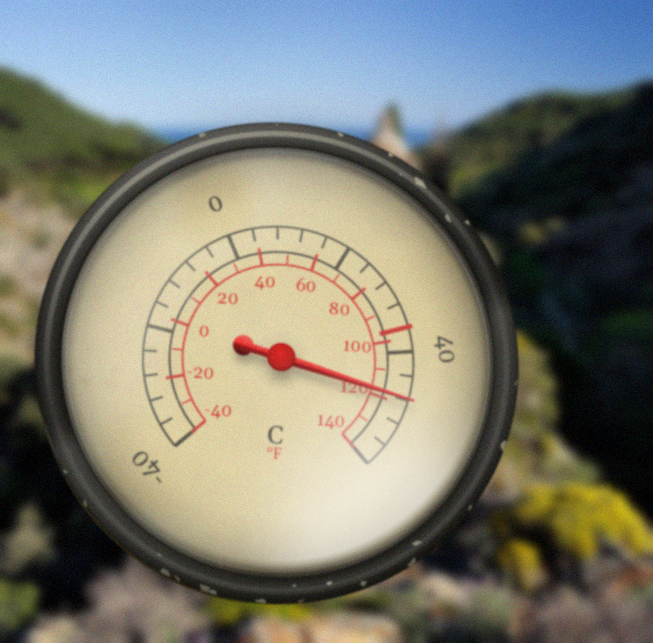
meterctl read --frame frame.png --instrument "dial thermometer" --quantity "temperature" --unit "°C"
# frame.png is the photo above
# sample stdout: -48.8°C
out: 48°C
